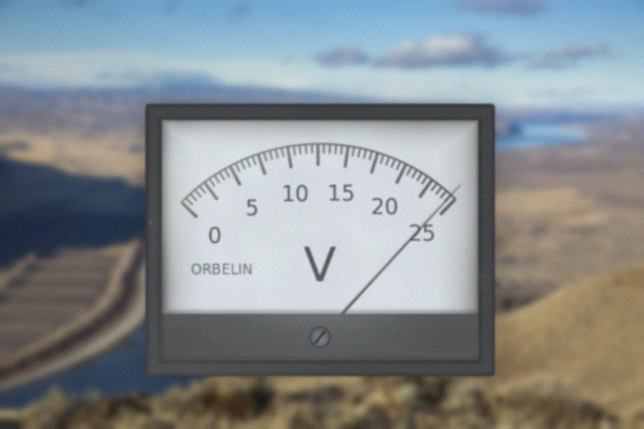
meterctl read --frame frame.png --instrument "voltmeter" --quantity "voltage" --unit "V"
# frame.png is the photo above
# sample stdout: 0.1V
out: 24.5V
